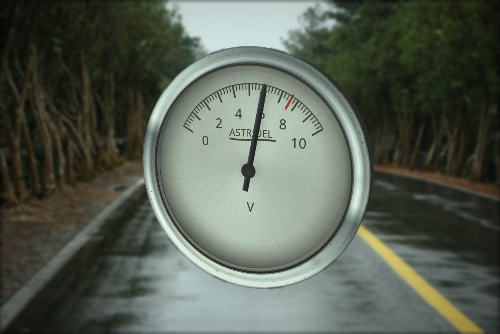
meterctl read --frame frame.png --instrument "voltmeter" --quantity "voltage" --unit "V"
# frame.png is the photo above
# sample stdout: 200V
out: 6V
